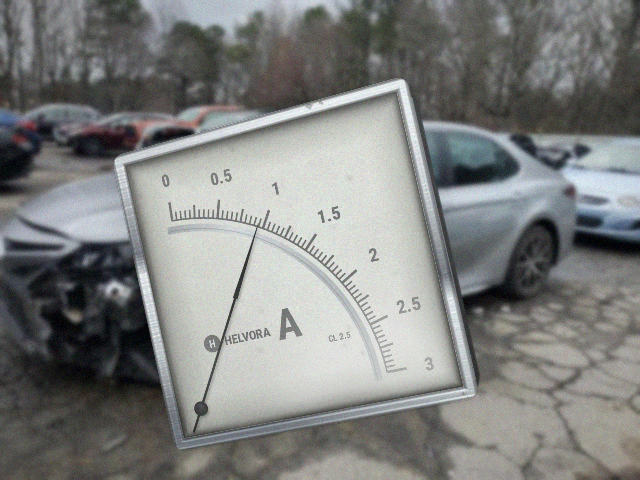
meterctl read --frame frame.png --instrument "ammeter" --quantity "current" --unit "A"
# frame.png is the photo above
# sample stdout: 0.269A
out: 0.95A
